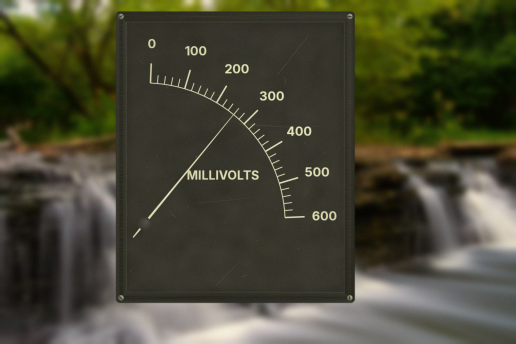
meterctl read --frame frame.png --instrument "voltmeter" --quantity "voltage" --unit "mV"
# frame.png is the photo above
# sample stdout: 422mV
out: 260mV
